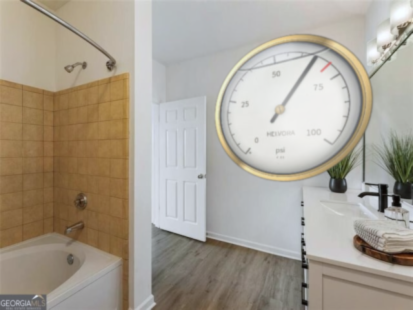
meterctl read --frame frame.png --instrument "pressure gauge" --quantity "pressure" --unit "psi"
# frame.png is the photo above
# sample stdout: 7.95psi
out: 65psi
